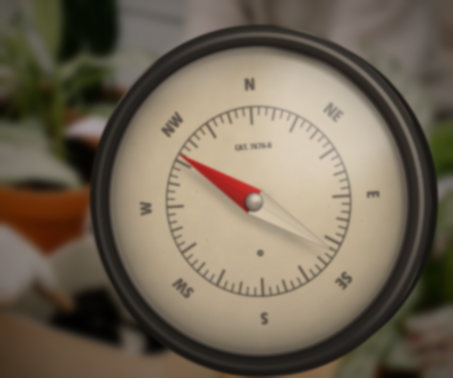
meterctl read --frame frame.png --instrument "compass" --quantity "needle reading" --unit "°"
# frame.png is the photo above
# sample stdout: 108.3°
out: 305°
